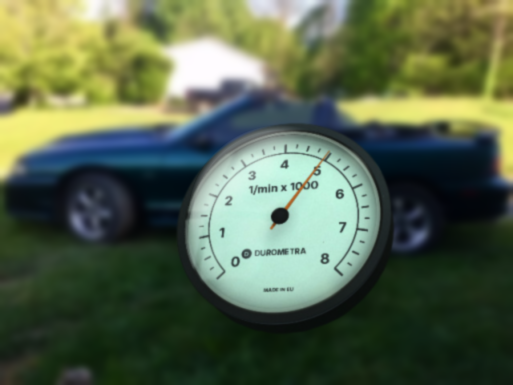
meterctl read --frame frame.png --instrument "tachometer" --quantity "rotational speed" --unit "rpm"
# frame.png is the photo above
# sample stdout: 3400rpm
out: 5000rpm
